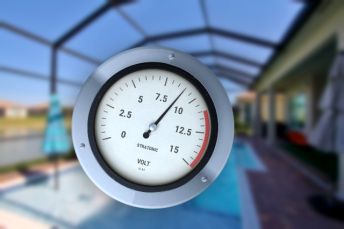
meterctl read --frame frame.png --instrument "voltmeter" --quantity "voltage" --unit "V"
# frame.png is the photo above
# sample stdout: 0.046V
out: 9V
